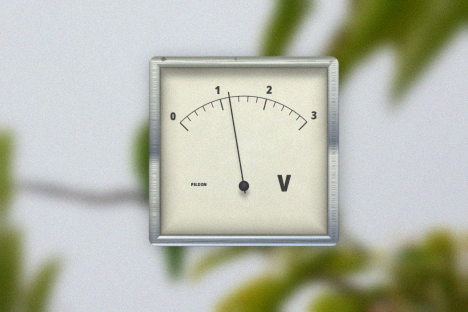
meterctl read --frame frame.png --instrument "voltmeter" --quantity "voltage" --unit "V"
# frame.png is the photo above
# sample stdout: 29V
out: 1.2V
